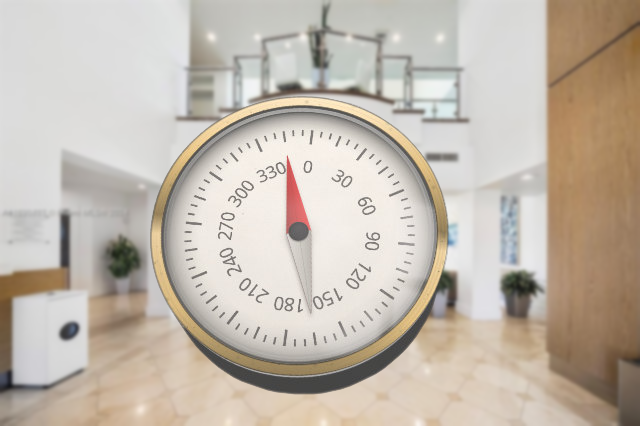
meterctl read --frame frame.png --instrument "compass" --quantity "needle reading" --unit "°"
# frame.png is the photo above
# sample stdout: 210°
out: 345°
